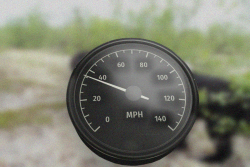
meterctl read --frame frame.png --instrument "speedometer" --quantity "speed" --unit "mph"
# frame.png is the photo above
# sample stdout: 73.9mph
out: 35mph
